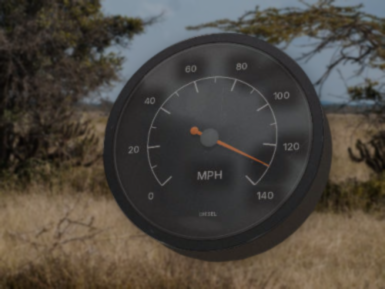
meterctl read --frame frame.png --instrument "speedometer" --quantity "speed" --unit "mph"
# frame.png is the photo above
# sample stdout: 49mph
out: 130mph
